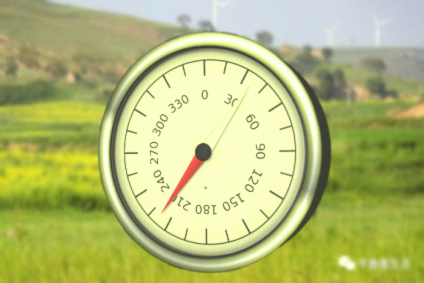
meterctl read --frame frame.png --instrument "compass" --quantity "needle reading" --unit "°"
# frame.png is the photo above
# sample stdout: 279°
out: 217.5°
